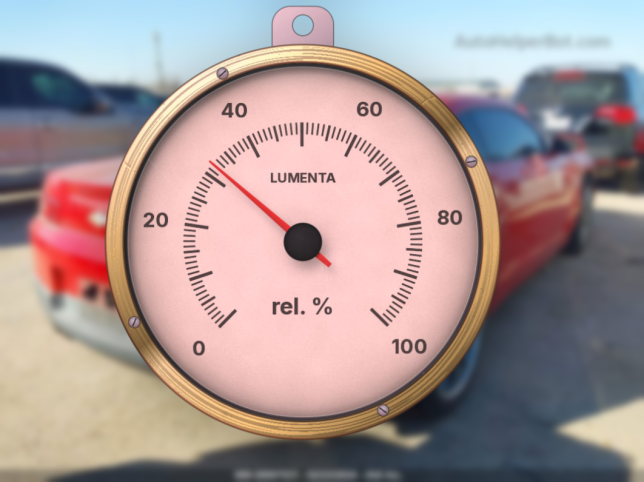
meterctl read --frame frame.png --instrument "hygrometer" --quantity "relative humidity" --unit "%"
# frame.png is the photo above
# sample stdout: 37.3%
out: 32%
